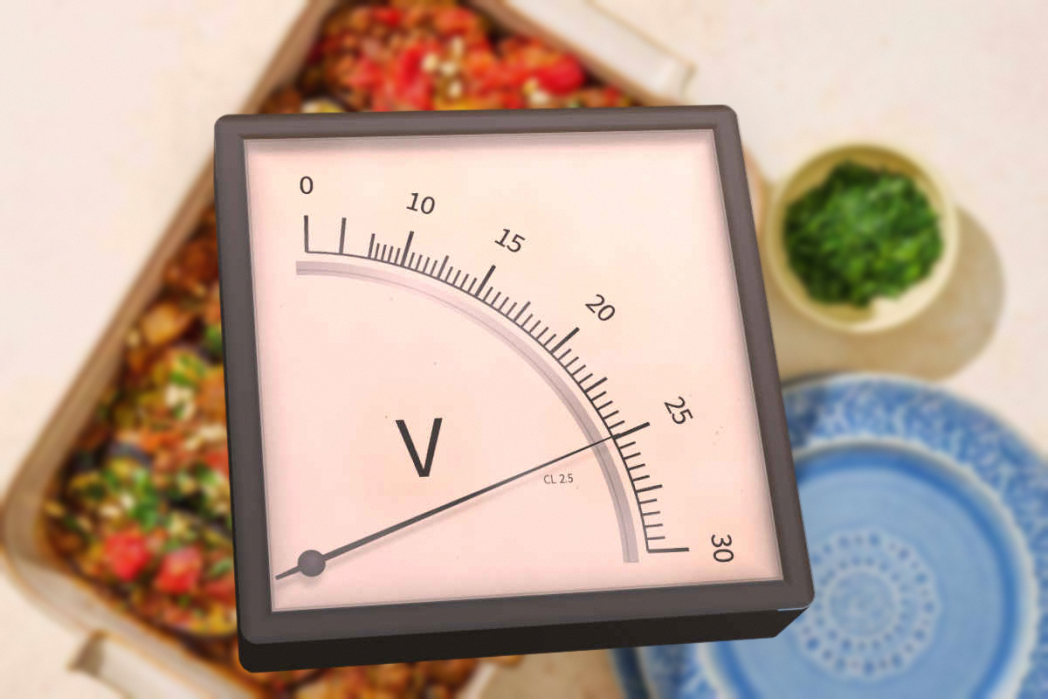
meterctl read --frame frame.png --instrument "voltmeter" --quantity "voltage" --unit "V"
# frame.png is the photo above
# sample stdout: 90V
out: 25V
